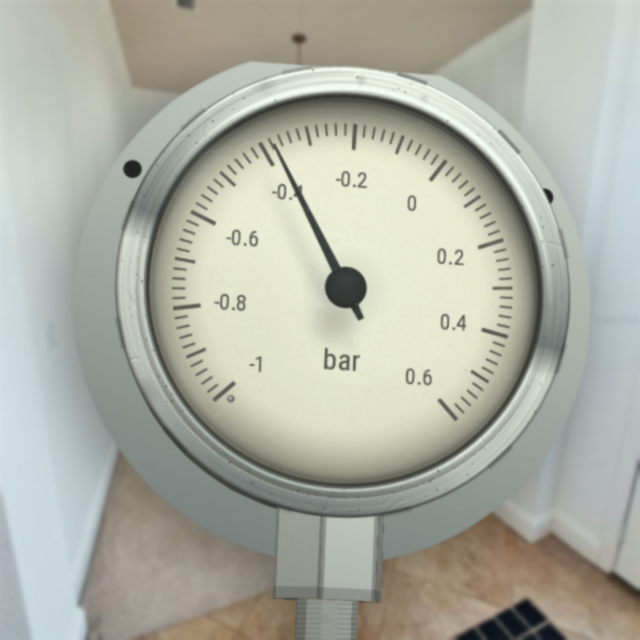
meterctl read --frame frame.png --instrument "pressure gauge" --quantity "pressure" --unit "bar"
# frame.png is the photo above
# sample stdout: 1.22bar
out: -0.38bar
